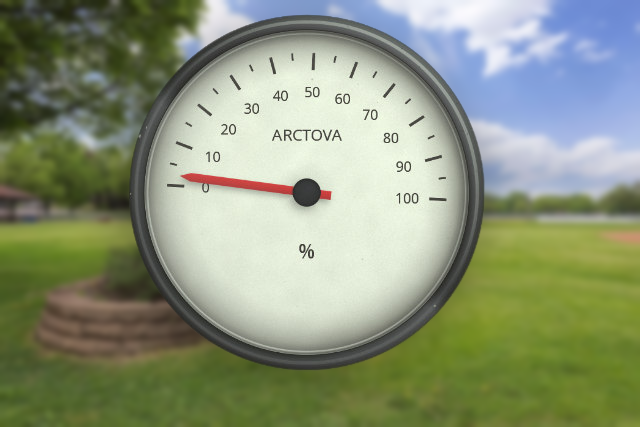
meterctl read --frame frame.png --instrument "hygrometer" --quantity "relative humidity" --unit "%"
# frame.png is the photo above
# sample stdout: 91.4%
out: 2.5%
